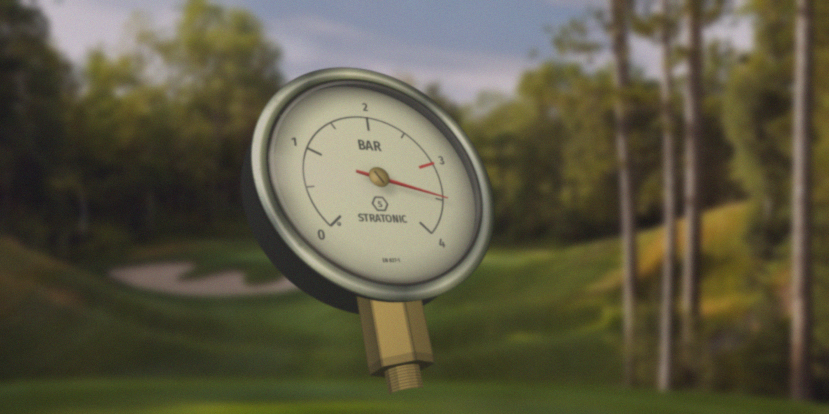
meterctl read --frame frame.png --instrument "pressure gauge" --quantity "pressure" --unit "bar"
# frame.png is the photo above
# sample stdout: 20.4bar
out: 3.5bar
